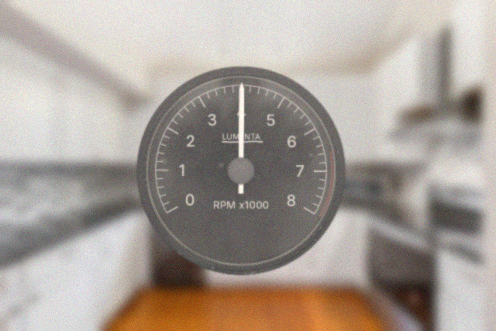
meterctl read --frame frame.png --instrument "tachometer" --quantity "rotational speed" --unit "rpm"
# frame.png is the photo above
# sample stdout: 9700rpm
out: 4000rpm
